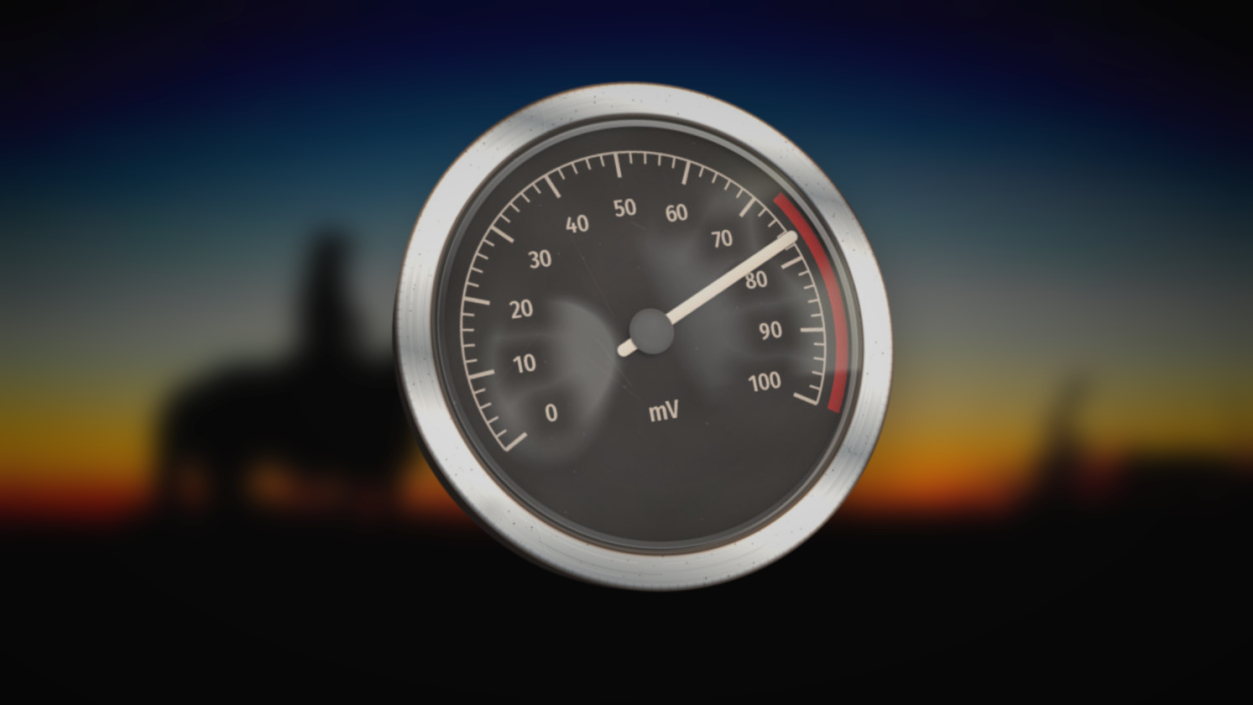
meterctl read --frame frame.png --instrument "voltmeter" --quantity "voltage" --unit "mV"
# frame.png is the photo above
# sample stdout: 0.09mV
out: 77mV
